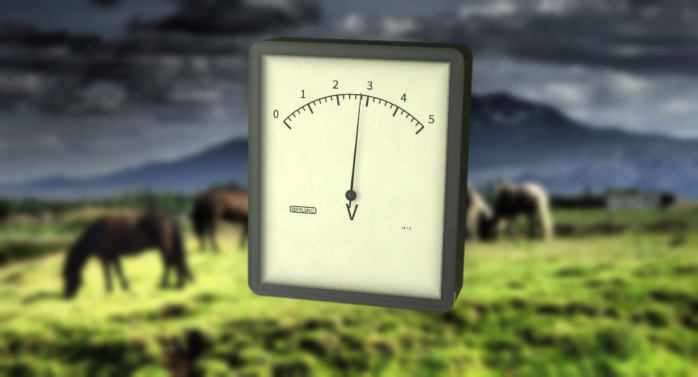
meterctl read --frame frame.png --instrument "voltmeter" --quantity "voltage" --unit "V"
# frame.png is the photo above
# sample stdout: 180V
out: 2.8V
